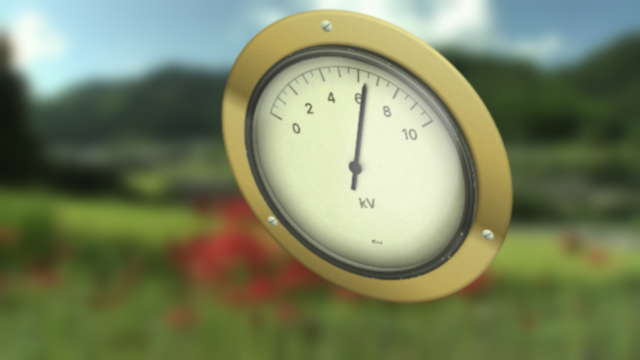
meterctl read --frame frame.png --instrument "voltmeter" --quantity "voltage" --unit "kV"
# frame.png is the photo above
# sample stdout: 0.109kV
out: 6.5kV
